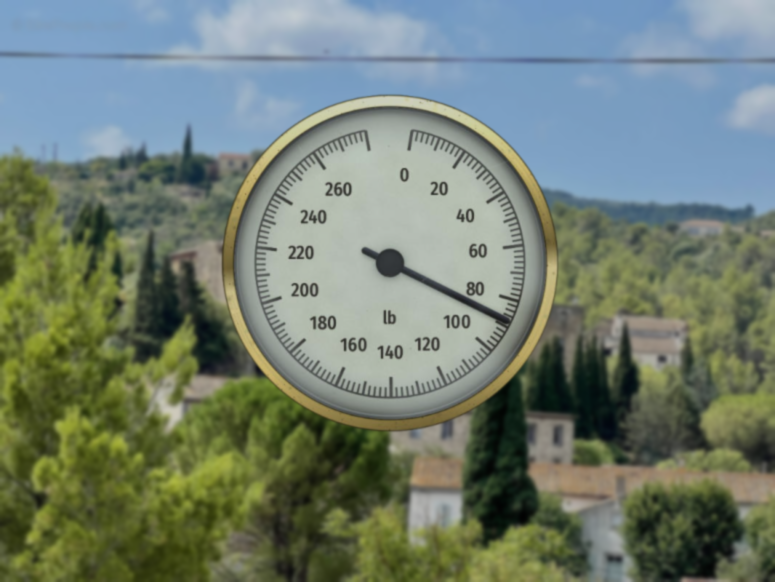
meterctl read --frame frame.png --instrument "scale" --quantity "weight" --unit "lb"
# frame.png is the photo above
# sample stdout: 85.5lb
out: 88lb
